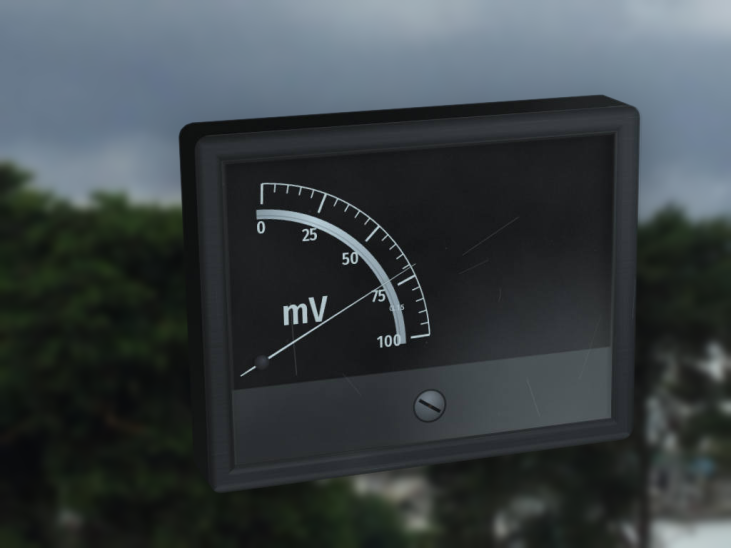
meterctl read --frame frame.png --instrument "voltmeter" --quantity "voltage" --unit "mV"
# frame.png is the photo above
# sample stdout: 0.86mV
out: 70mV
